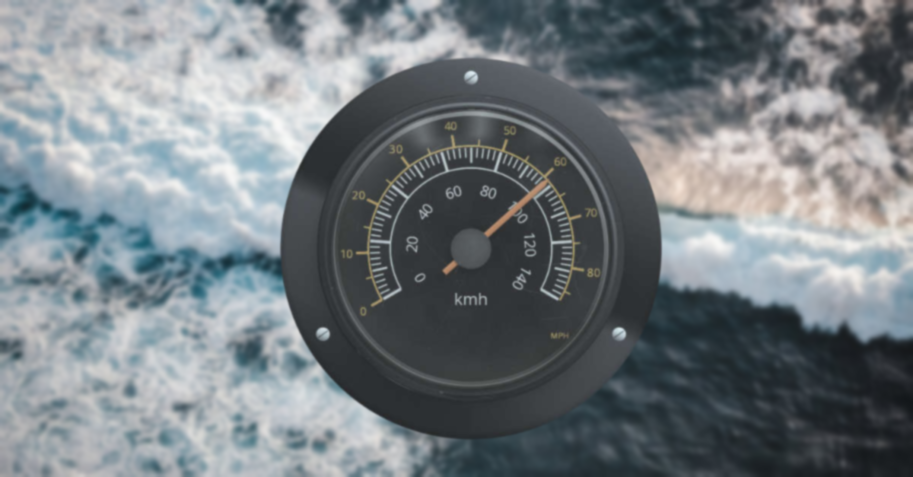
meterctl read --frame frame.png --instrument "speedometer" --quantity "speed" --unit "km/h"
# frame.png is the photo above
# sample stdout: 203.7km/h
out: 98km/h
